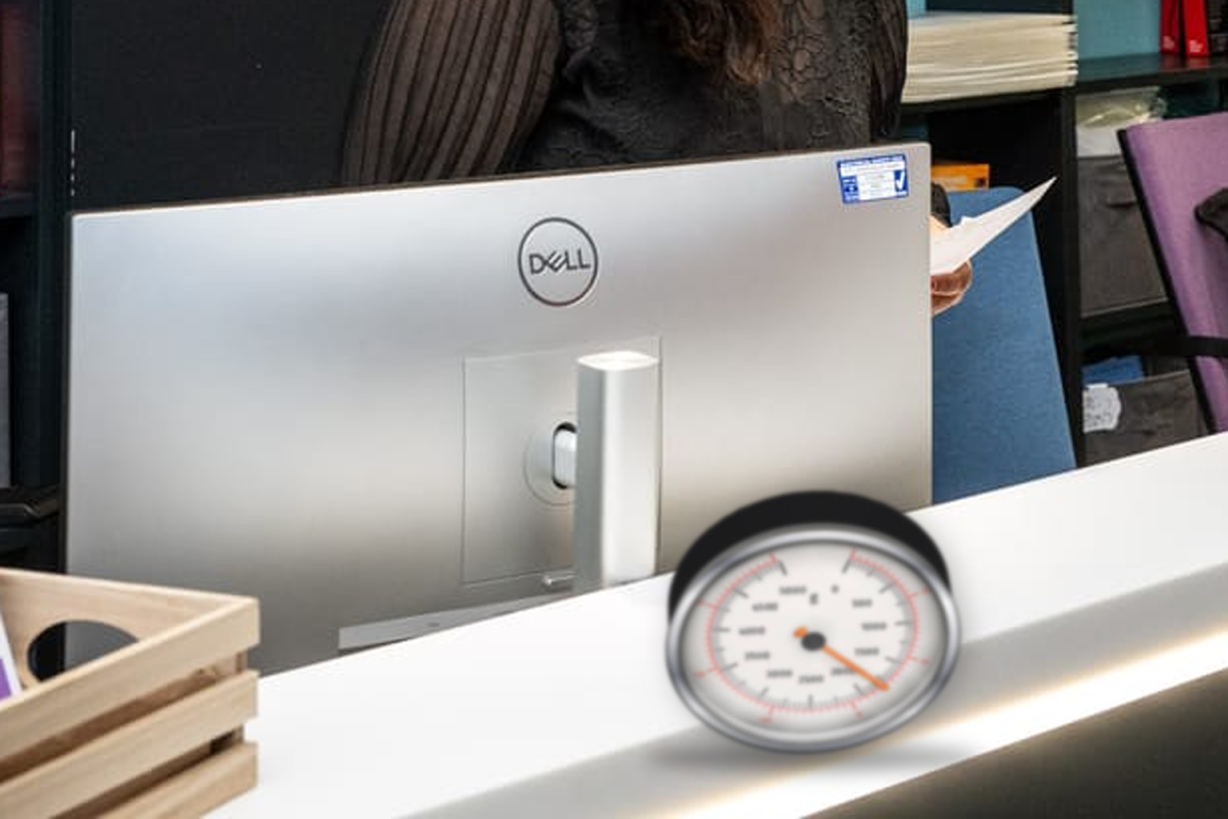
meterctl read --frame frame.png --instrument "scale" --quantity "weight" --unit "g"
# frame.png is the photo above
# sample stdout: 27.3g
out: 1750g
